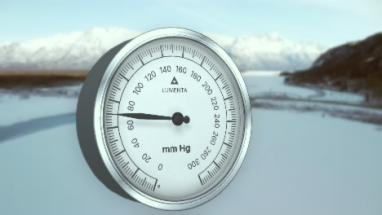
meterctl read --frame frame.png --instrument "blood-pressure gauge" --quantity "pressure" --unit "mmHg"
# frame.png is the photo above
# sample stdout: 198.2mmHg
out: 70mmHg
